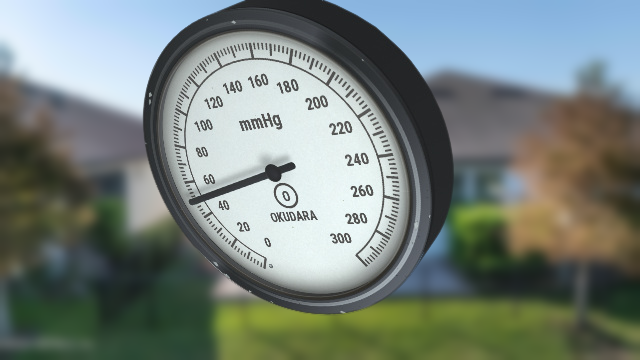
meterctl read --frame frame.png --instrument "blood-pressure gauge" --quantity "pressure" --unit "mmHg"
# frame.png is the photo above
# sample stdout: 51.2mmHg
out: 50mmHg
